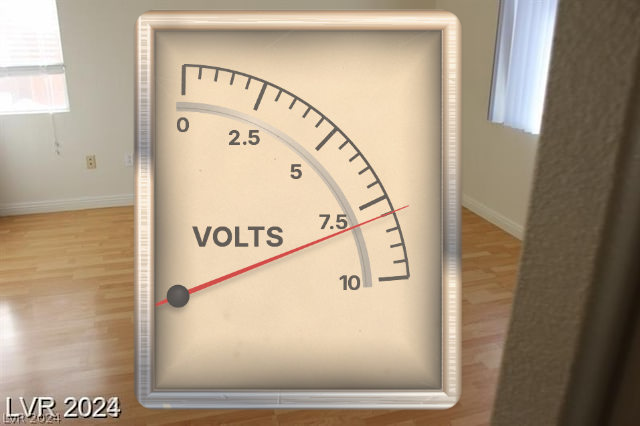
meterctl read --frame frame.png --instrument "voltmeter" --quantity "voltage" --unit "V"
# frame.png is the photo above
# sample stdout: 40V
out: 8V
